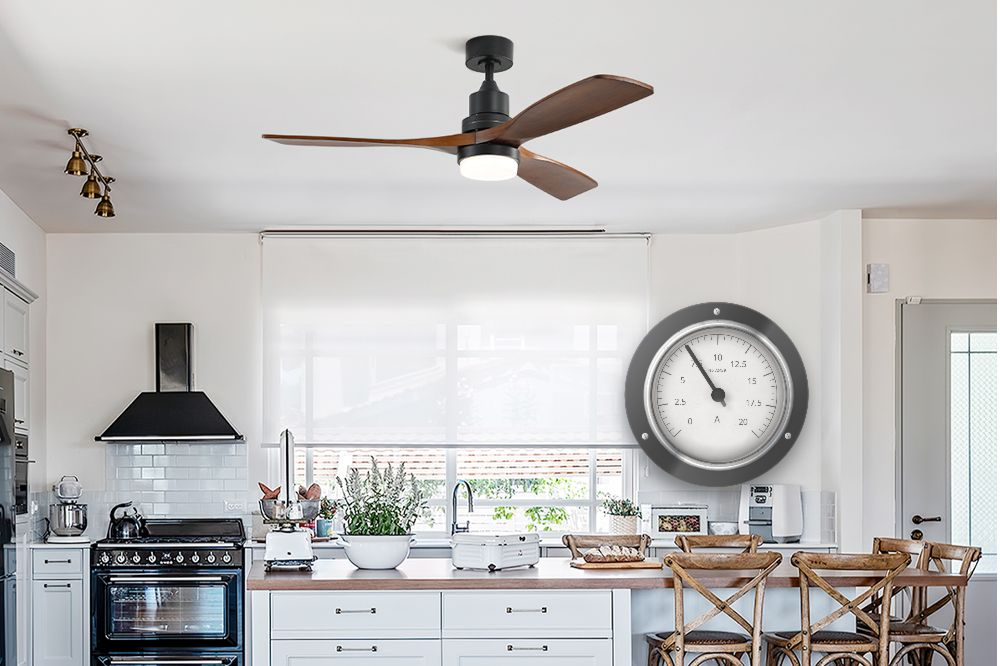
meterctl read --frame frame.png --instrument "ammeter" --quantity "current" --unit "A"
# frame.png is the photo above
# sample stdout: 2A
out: 7.5A
